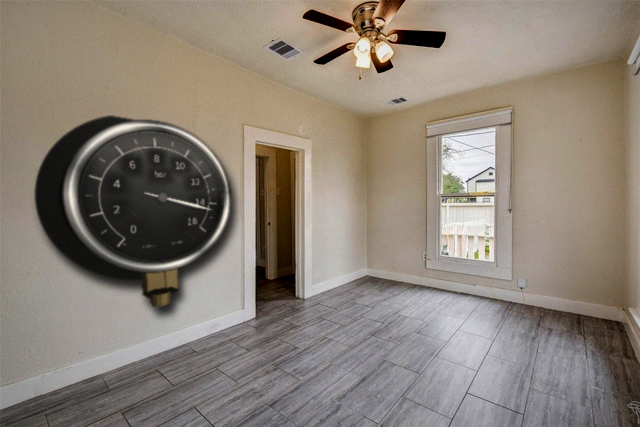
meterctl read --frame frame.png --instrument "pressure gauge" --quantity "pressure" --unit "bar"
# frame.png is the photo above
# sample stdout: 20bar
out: 14.5bar
